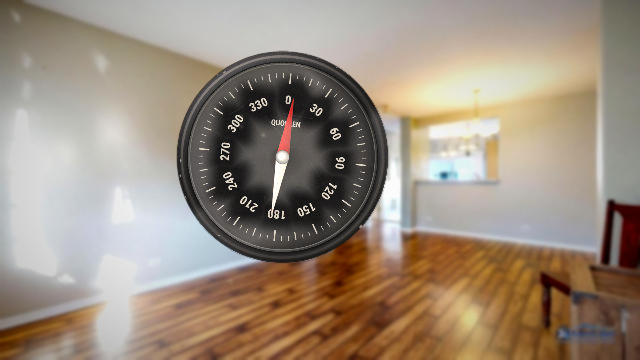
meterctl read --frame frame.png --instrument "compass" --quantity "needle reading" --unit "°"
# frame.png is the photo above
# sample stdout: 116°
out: 5°
